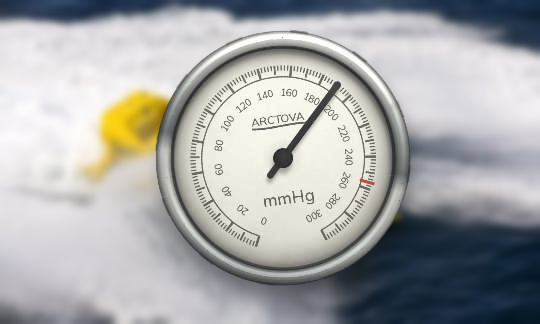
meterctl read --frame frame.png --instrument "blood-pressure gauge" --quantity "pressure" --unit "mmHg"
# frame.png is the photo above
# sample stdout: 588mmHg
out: 190mmHg
